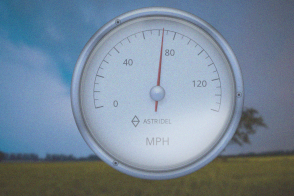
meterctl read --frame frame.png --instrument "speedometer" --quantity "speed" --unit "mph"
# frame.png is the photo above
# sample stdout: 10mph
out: 72.5mph
